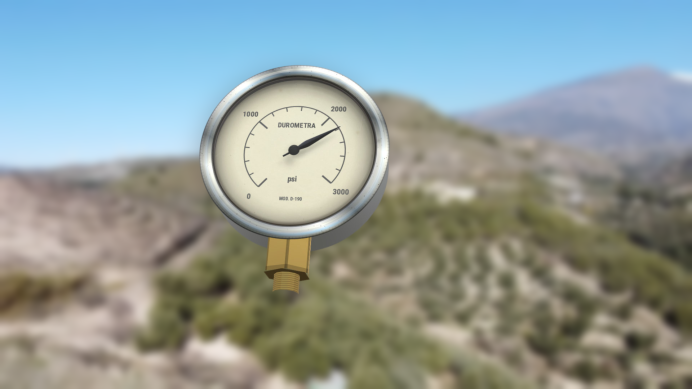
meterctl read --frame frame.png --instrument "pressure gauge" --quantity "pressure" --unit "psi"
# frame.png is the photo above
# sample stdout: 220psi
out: 2200psi
